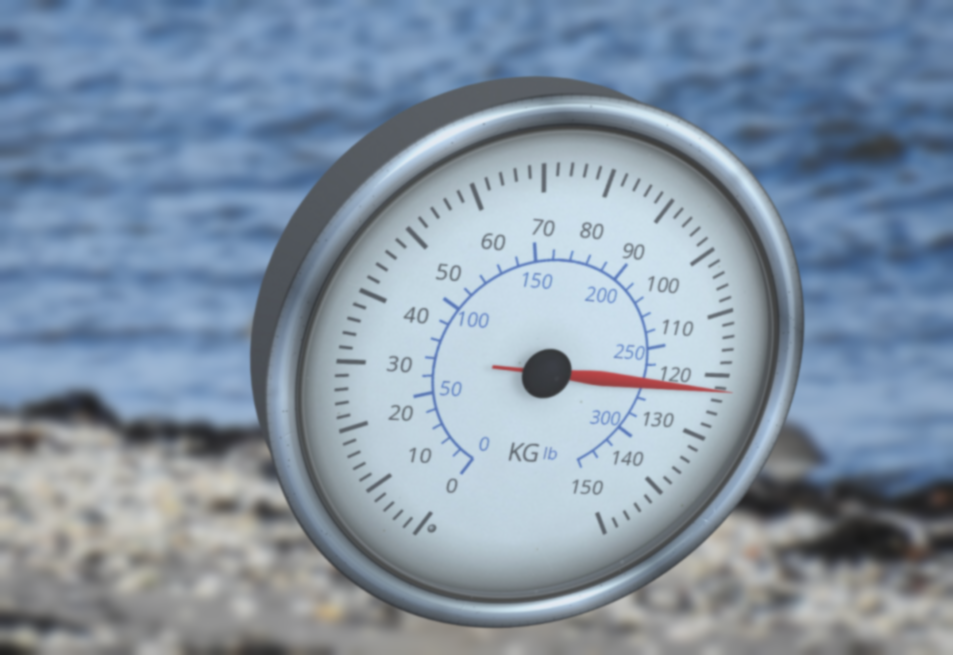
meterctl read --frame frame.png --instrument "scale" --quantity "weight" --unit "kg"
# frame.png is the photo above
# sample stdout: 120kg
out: 122kg
